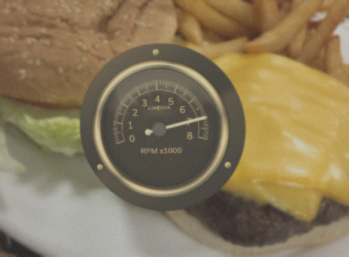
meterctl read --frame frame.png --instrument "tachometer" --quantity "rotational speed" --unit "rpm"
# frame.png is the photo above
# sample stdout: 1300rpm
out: 7000rpm
